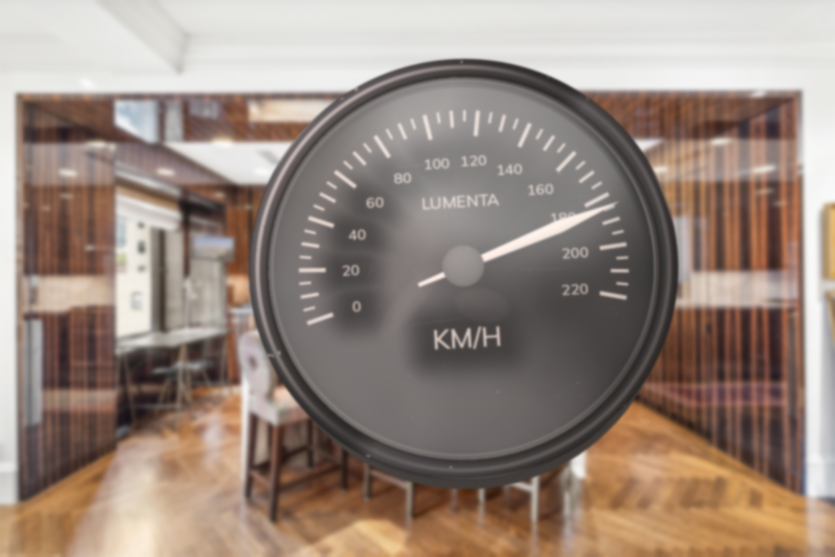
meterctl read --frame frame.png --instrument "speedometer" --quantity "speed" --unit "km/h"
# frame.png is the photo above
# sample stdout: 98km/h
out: 185km/h
